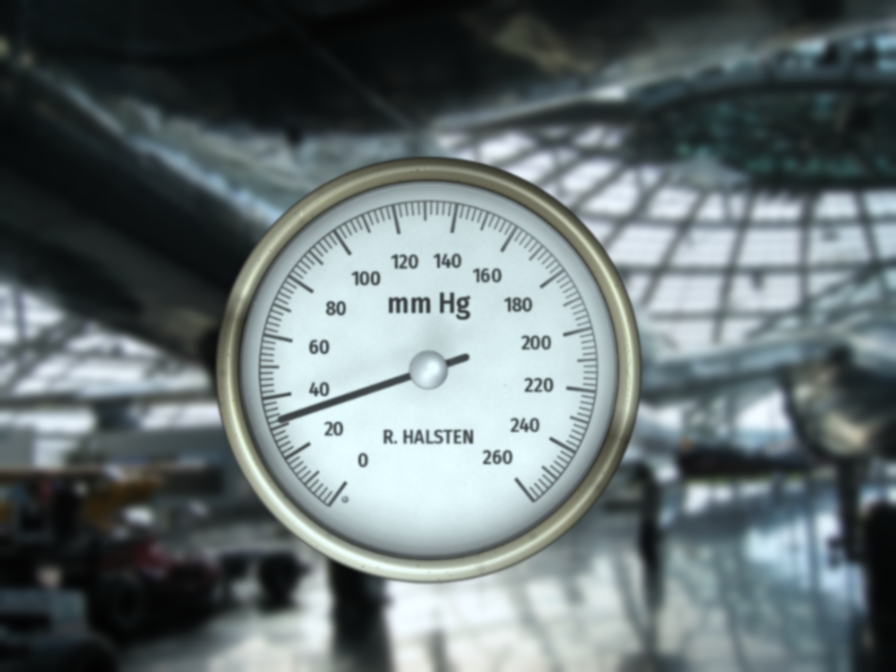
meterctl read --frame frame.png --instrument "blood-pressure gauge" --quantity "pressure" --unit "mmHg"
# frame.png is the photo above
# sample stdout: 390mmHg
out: 32mmHg
